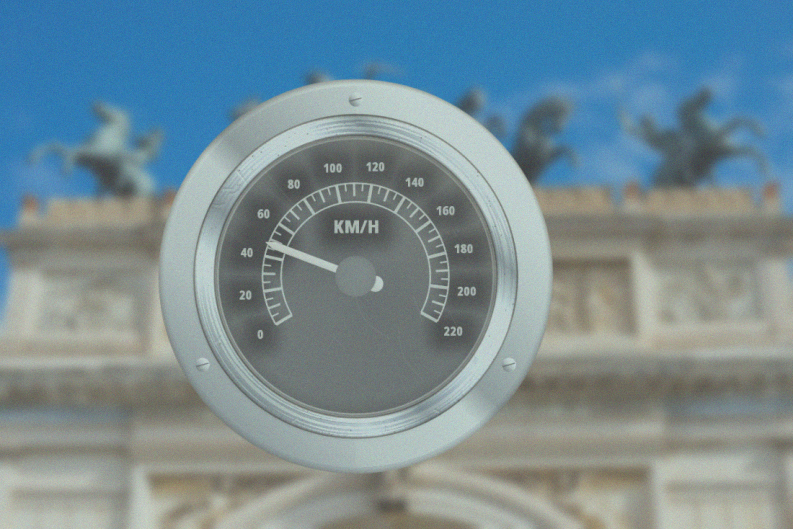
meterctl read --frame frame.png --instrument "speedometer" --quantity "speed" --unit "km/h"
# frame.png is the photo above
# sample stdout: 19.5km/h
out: 47.5km/h
